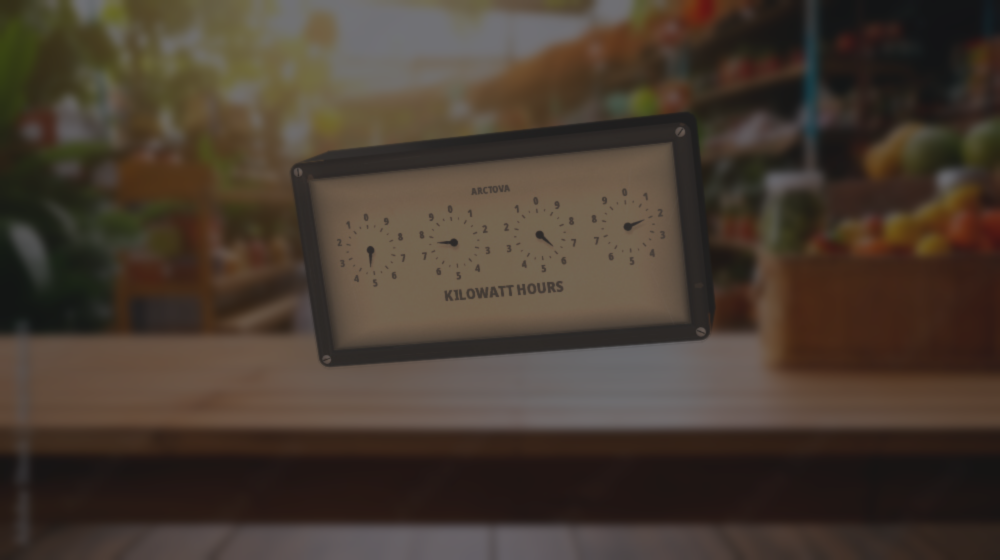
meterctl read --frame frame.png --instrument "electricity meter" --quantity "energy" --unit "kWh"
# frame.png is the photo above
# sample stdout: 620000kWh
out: 4762kWh
